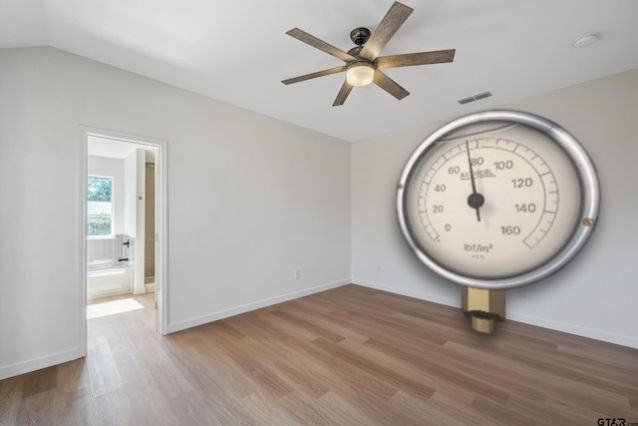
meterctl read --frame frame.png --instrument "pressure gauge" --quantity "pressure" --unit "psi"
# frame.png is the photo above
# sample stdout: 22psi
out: 75psi
